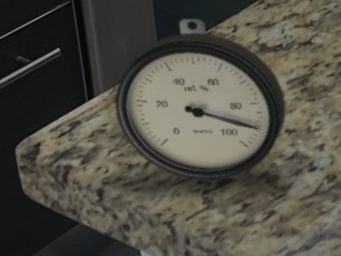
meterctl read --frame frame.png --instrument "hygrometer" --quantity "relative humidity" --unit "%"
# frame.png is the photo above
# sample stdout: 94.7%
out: 90%
